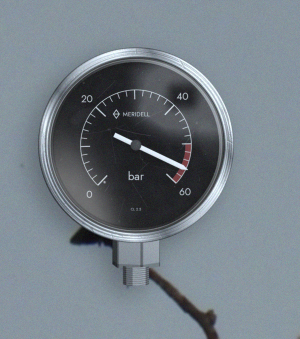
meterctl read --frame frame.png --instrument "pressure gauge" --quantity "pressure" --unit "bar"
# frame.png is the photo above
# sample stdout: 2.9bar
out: 56bar
